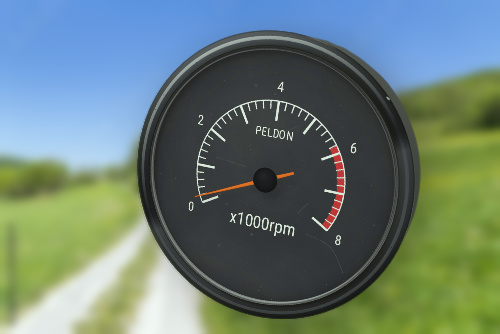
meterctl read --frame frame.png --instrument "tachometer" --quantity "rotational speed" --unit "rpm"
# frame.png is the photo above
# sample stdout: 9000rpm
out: 200rpm
